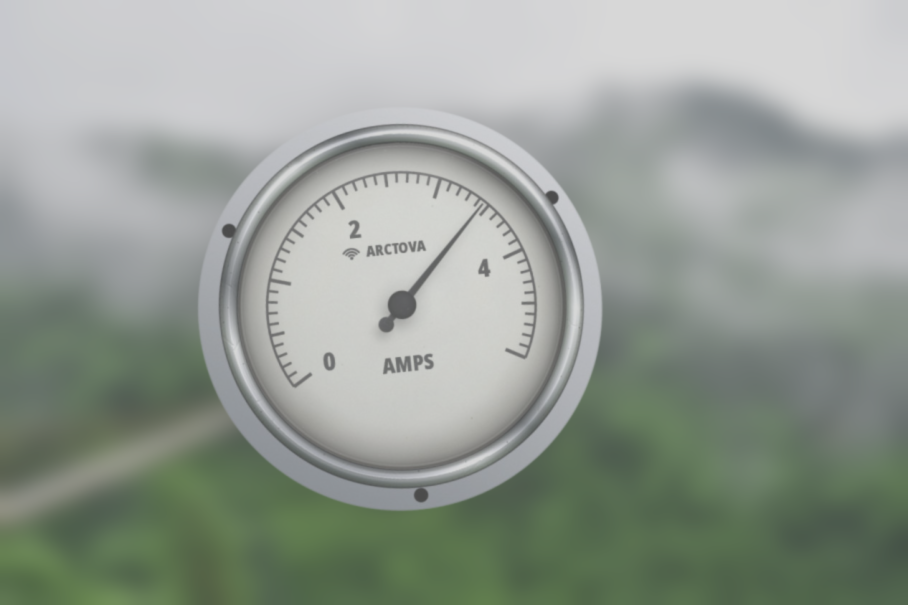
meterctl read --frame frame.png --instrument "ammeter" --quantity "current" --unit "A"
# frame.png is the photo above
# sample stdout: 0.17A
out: 3.45A
